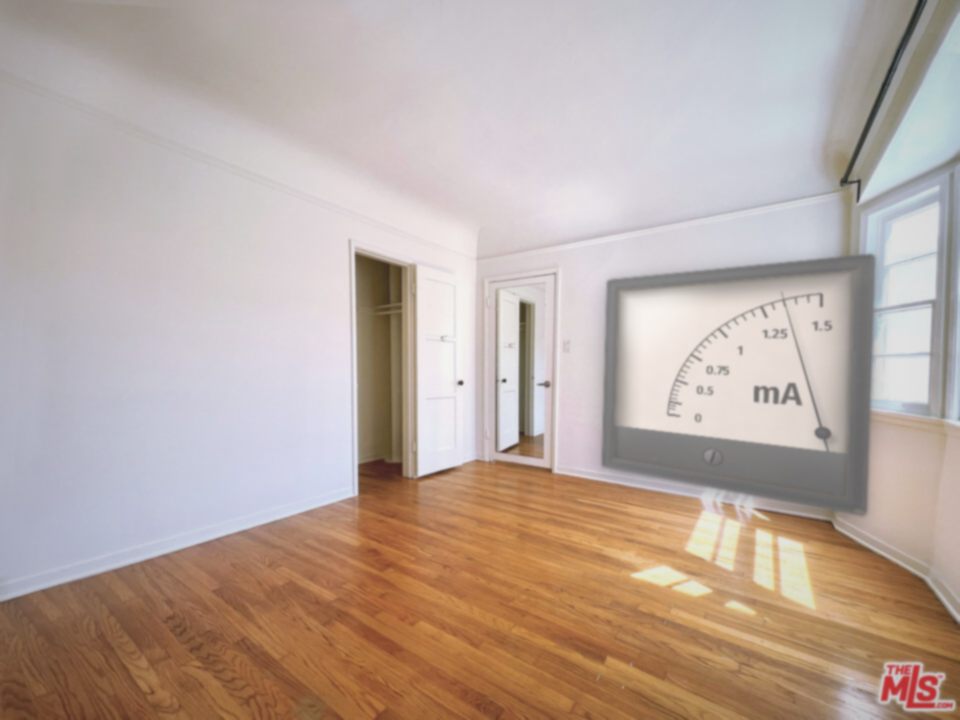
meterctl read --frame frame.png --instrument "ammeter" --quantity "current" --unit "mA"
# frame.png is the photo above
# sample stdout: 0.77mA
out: 1.35mA
